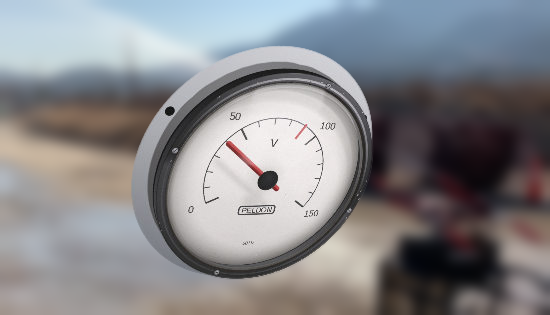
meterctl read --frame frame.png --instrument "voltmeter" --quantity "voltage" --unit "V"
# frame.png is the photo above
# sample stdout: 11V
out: 40V
